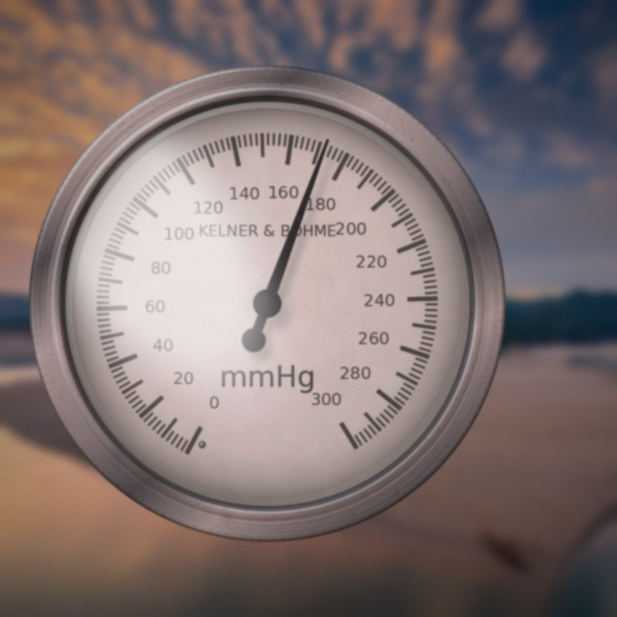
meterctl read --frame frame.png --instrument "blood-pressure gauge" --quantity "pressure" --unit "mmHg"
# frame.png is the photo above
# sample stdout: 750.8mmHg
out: 172mmHg
